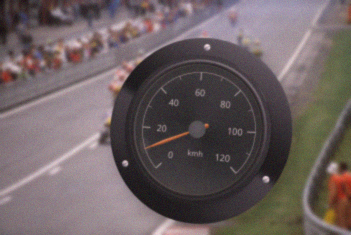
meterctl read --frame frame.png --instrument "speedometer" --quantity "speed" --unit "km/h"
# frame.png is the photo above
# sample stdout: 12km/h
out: 10km/h
